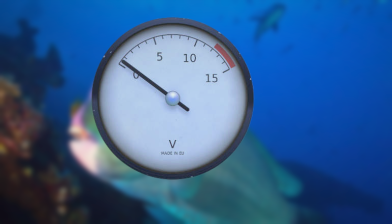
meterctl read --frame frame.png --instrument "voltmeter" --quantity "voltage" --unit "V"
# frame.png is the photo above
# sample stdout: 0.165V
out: 0.5V
